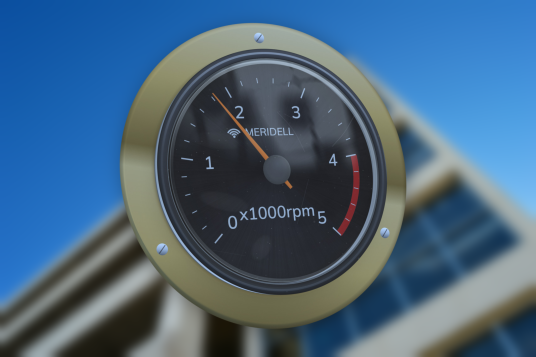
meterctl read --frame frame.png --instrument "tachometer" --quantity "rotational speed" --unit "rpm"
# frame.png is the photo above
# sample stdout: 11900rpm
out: 1800rpm
